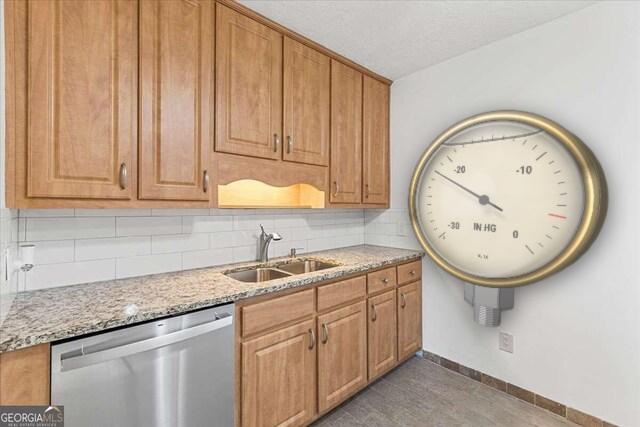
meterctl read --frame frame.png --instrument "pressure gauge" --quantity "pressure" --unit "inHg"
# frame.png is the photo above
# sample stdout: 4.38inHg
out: -22inHg
